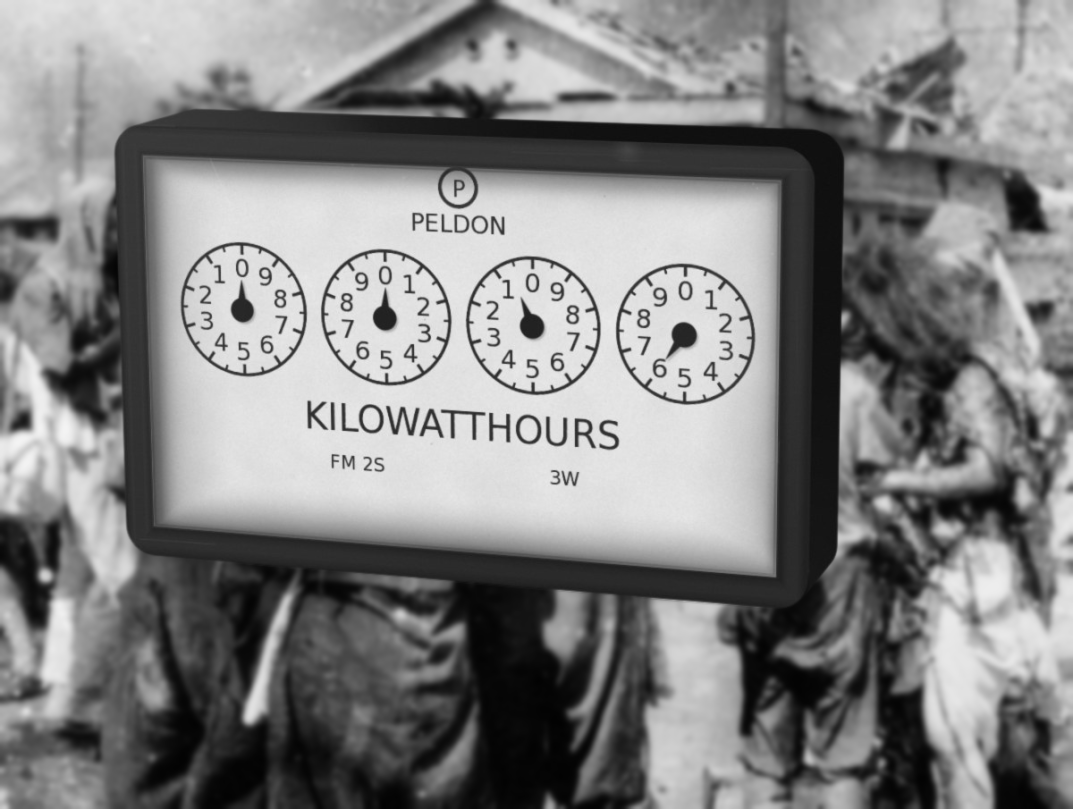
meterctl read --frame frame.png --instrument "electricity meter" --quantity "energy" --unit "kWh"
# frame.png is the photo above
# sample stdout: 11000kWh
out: 6kWh
